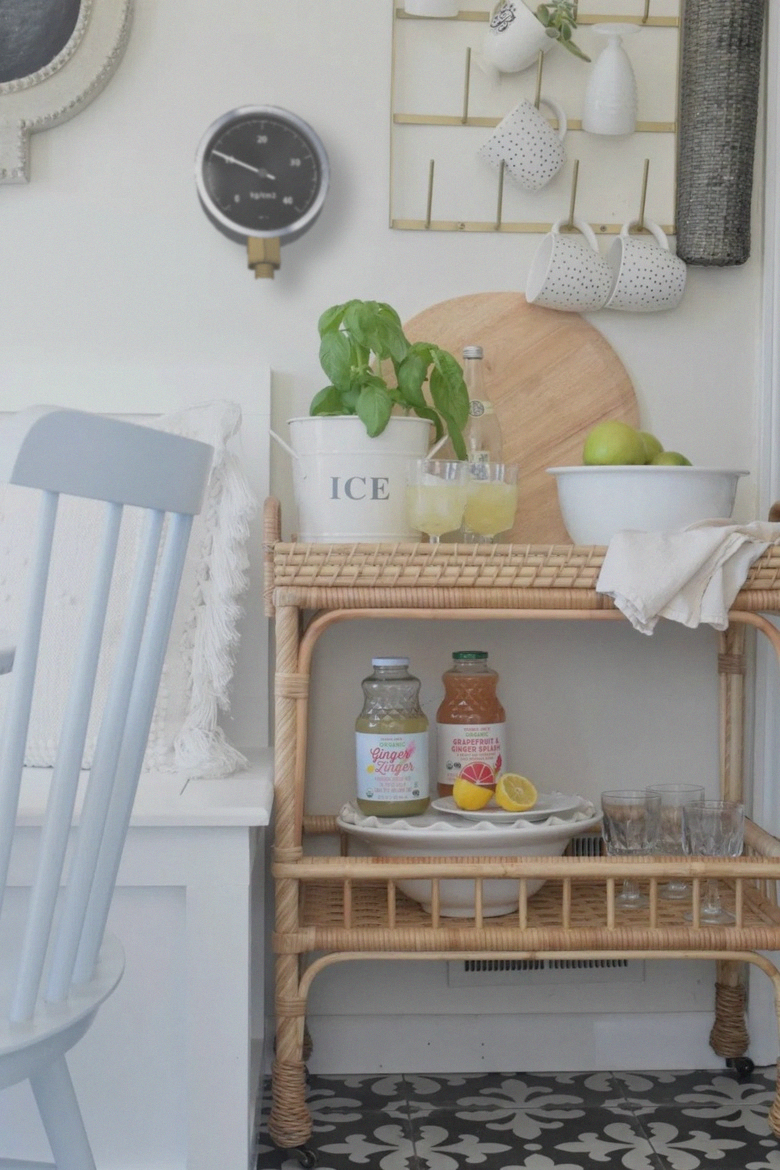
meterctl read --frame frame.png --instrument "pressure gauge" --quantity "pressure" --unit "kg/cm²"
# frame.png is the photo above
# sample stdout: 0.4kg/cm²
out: 10kg/cm²
